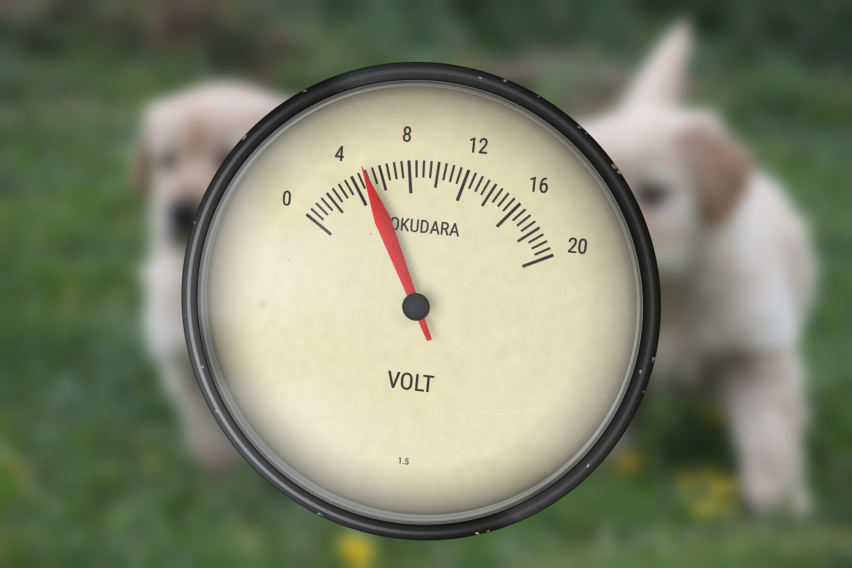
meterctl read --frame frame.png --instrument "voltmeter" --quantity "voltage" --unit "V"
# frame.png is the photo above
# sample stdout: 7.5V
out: 5V
